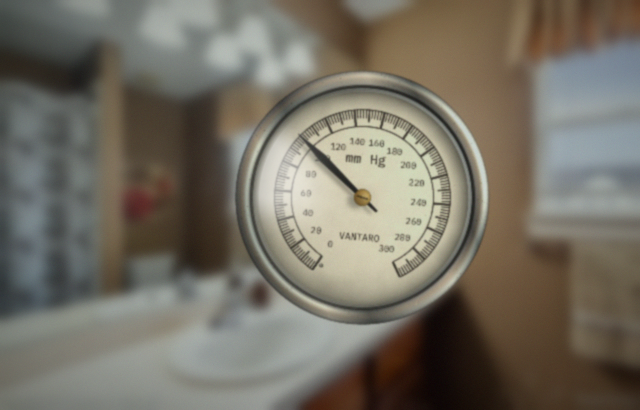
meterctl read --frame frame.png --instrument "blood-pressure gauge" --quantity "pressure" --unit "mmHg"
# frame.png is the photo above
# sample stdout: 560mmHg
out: 100mmHg
